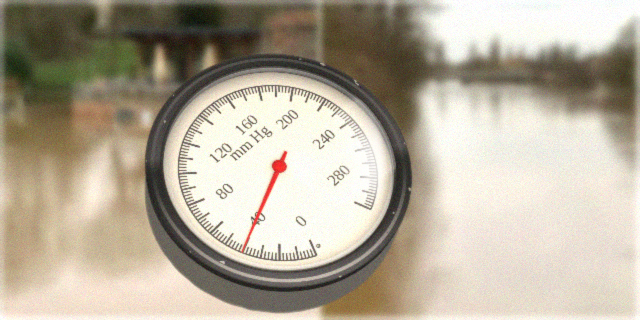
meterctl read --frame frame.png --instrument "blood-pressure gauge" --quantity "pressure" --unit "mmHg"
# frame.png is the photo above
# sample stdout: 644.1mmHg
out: 40mmHg
